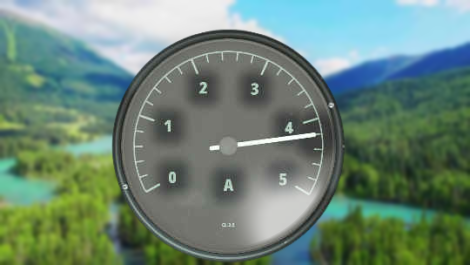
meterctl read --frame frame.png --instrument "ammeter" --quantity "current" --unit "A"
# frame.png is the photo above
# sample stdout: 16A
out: 4.2A
